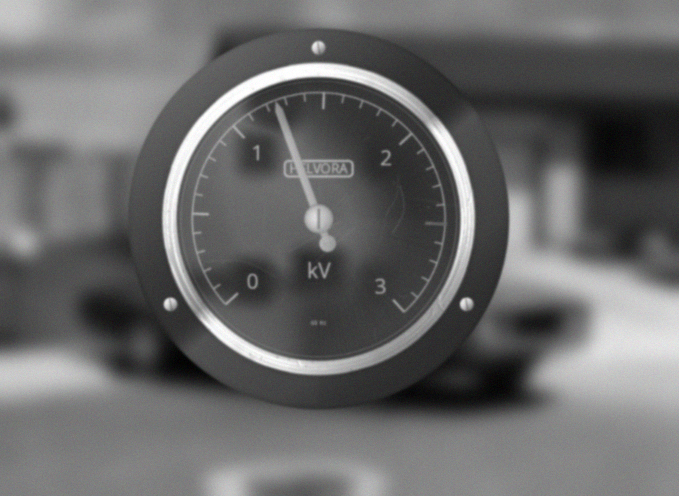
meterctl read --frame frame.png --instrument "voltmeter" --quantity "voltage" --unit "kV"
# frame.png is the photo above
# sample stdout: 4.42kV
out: 1.25kV
